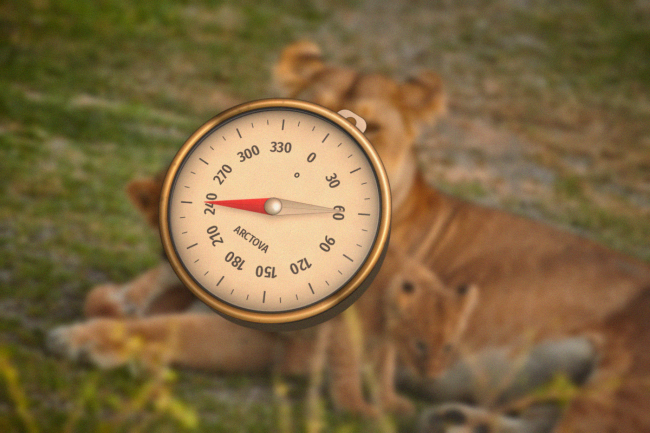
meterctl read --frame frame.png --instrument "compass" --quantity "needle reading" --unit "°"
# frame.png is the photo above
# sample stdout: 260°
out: 240°
